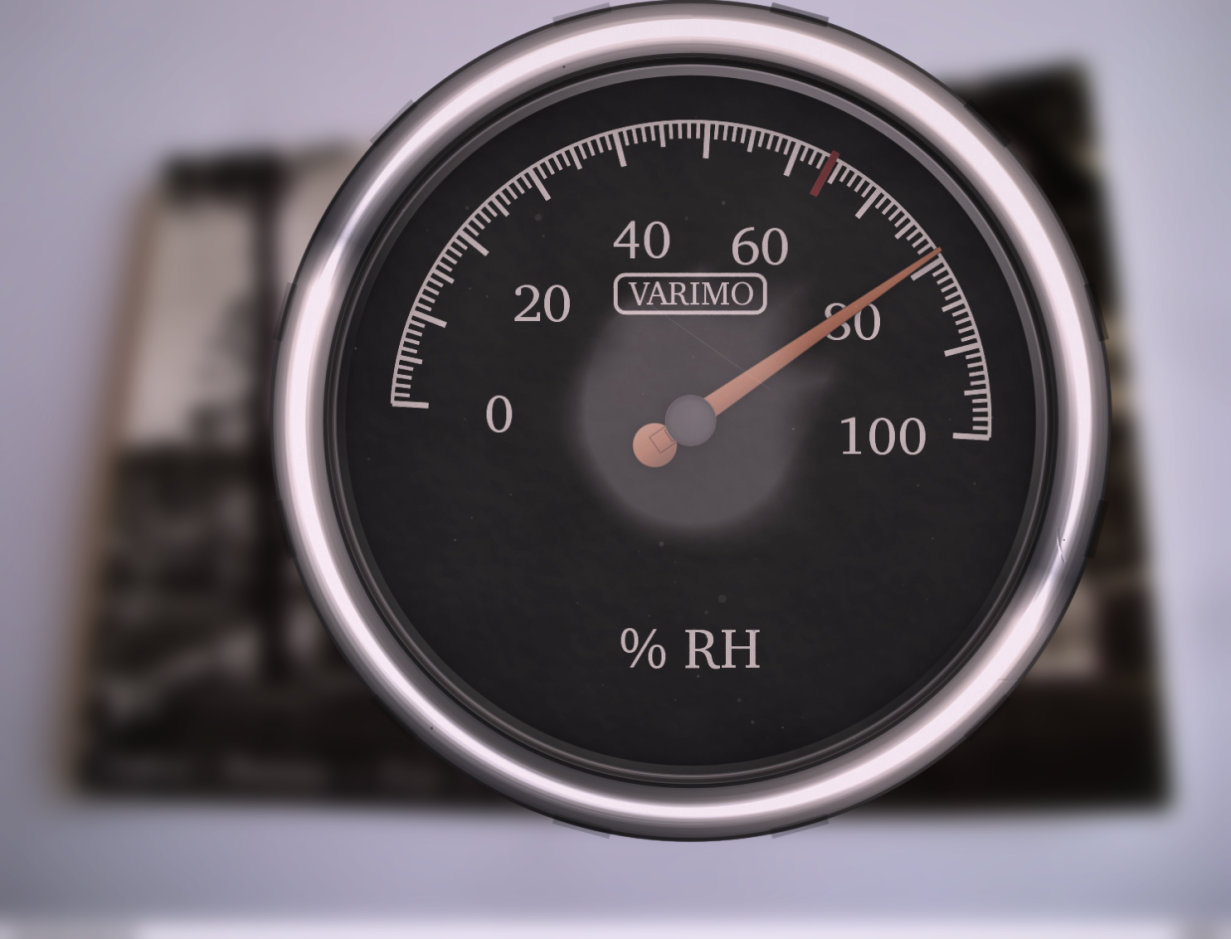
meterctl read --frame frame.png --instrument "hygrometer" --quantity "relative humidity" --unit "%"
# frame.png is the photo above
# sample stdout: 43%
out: 79%
